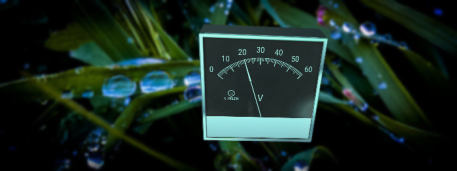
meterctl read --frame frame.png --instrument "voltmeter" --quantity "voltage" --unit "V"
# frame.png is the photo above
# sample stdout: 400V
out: 20V
